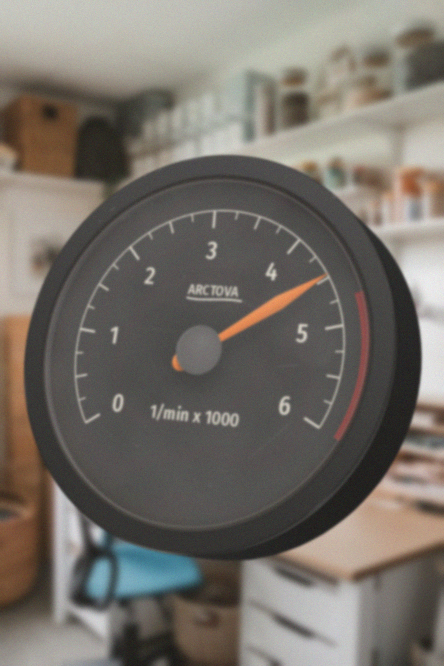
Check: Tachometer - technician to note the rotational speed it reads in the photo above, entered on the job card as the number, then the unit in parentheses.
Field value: 4500 (rpm)
